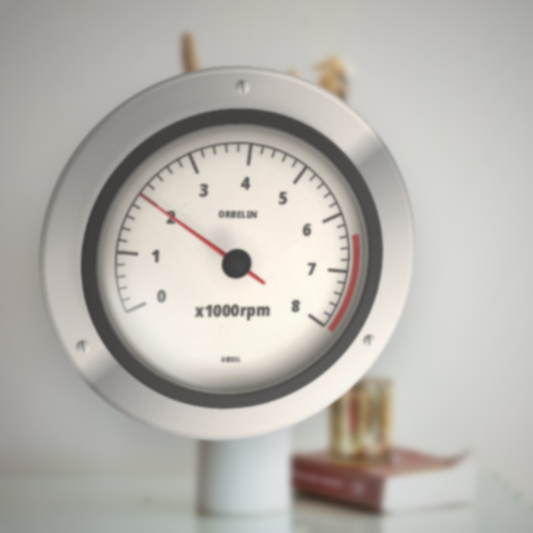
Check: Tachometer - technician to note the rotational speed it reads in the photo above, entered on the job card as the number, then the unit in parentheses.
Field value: 2000 (rpm)
